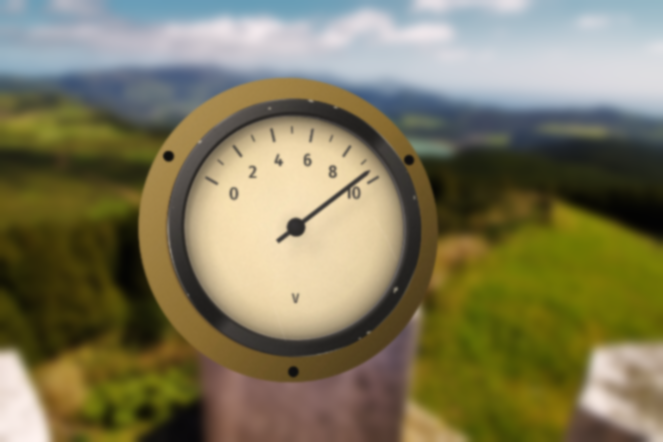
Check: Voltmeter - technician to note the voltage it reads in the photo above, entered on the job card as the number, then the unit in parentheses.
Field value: 9.5 (V)
